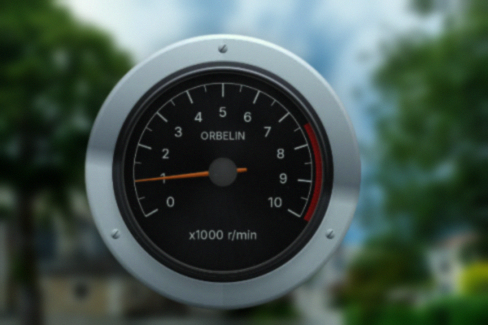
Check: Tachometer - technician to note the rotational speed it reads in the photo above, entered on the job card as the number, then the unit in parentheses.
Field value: 1000 (rpm)
